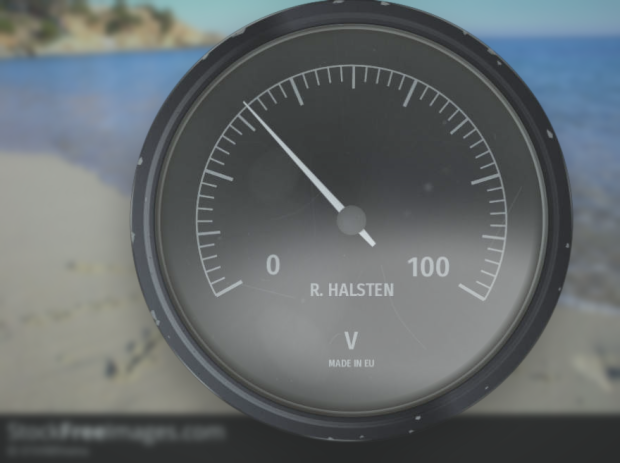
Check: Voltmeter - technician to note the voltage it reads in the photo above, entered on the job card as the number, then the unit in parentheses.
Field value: 32 (V)
